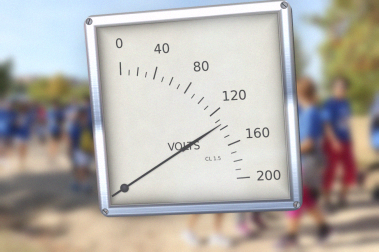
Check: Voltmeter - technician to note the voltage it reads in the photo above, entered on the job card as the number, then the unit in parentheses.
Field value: 135 (V)
